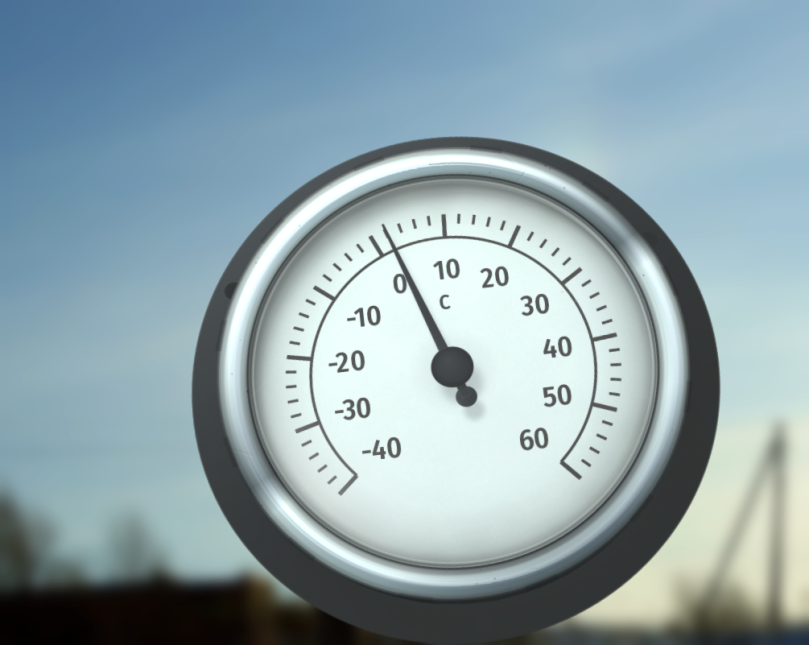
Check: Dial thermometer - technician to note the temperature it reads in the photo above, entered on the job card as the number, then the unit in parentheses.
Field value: 2 (°C)
